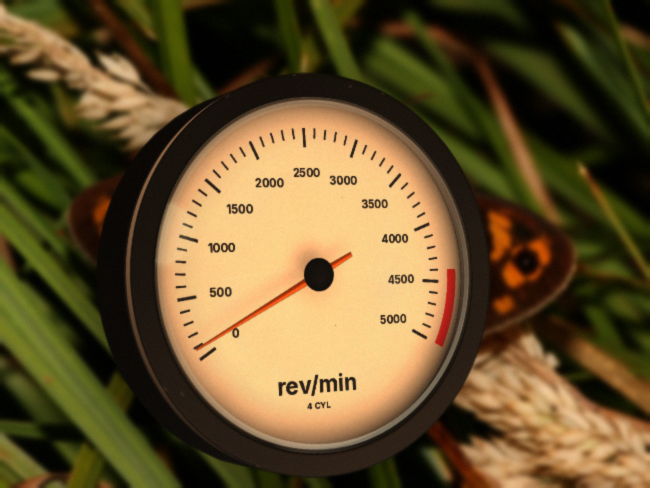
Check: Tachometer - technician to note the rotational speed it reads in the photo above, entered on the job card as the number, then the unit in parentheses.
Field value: 100 (rpm)
